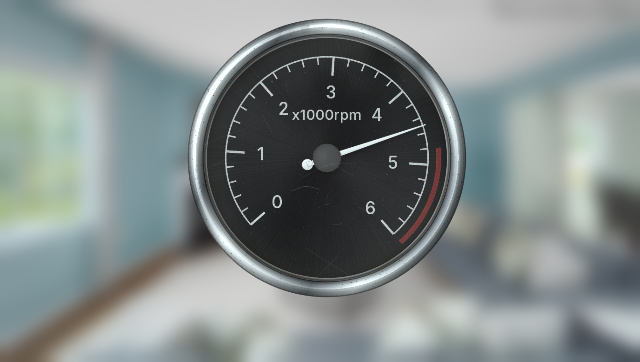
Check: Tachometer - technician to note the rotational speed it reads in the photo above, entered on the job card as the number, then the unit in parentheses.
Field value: 4500 (rpm)
